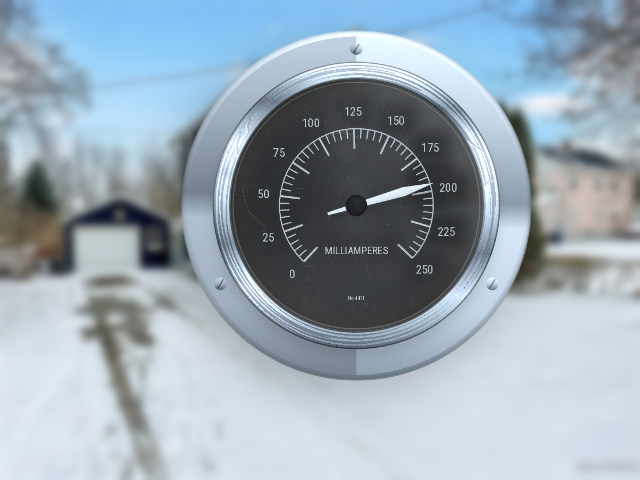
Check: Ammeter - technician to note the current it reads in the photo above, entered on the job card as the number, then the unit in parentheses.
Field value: 195 (mA)
